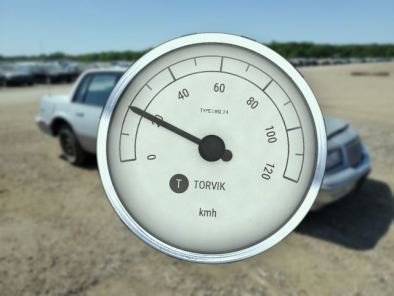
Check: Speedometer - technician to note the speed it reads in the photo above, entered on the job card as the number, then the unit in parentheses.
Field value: 20 (km/h)
